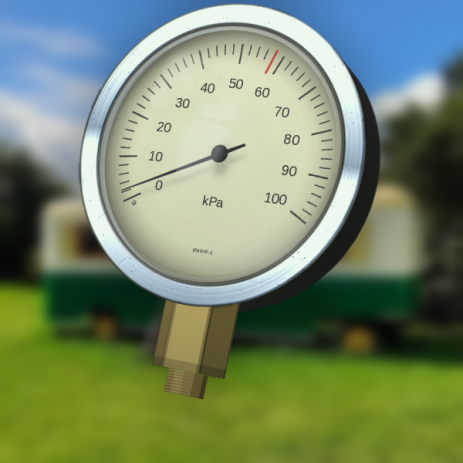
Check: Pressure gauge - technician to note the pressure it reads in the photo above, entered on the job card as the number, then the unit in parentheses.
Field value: 2 (kPa)
